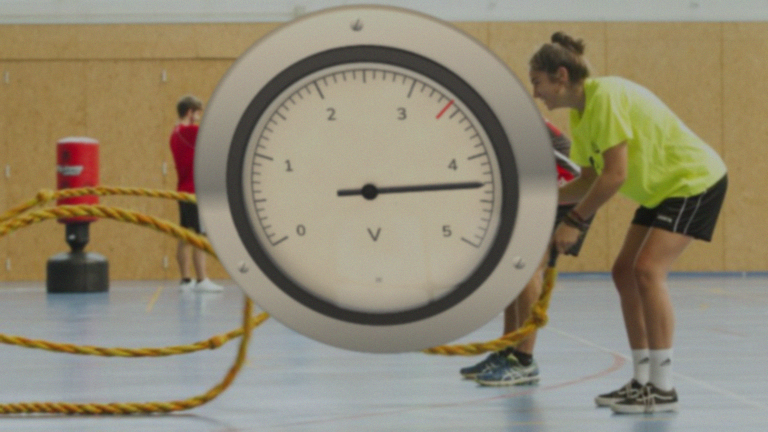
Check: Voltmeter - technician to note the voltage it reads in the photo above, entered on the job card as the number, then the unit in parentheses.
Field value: 4.3 (V)
